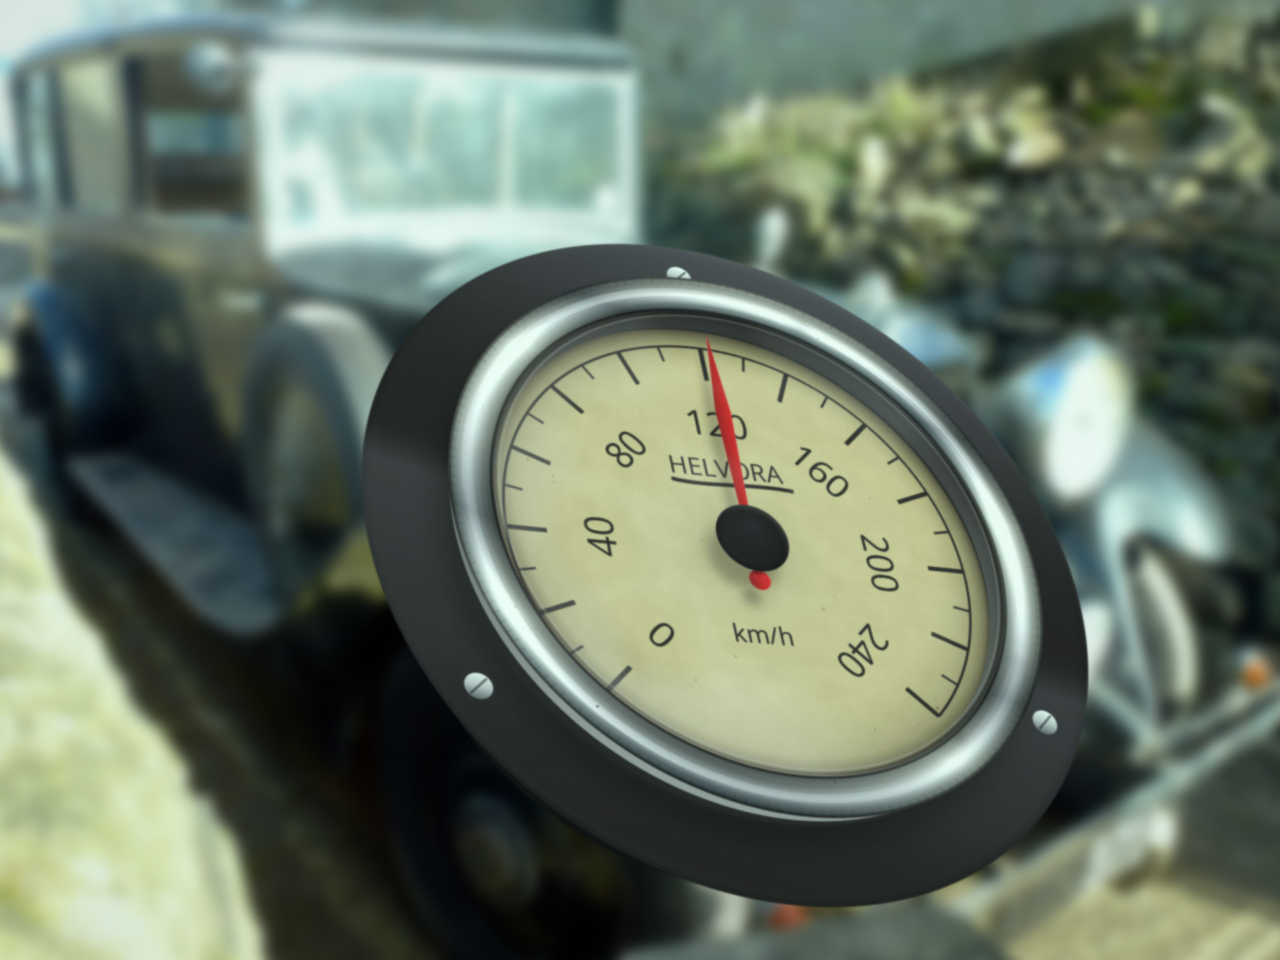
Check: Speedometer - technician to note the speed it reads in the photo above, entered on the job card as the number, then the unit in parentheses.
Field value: 120 (km/h)
